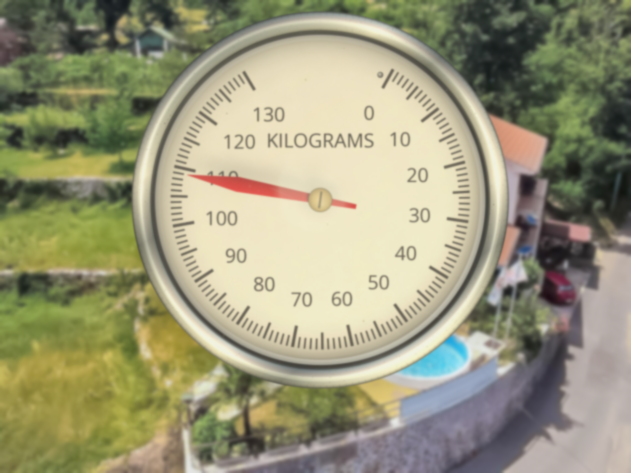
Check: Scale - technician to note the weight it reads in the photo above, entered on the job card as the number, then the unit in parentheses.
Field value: 109 (kg)
